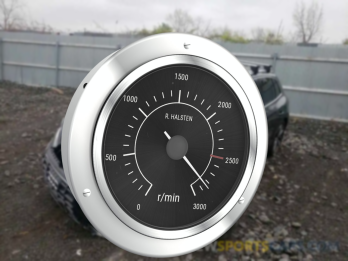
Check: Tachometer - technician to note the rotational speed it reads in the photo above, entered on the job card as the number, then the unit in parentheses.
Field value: 2850 (rpm)
